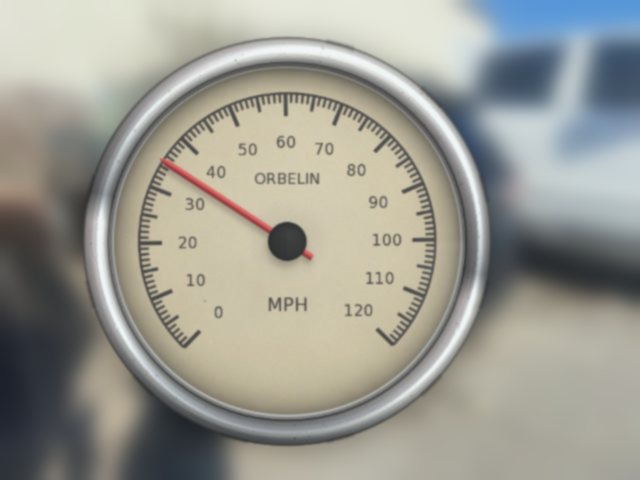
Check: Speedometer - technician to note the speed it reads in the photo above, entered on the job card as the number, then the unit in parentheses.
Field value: 35 (mph)
